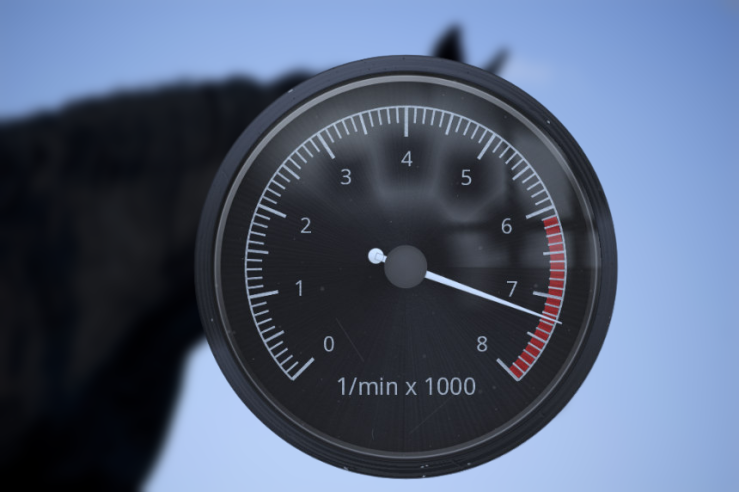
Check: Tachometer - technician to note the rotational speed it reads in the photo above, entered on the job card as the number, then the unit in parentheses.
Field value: 7250 (rpm)
